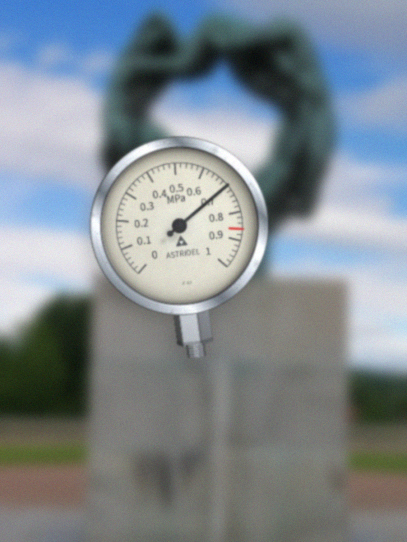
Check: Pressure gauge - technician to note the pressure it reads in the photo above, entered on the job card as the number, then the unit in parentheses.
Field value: 0.7 (MPa)
